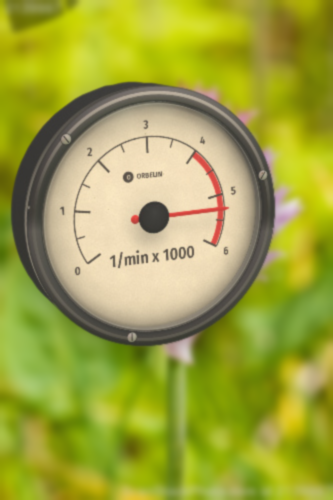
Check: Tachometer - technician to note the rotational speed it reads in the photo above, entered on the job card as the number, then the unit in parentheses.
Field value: 5250 (rpm)
